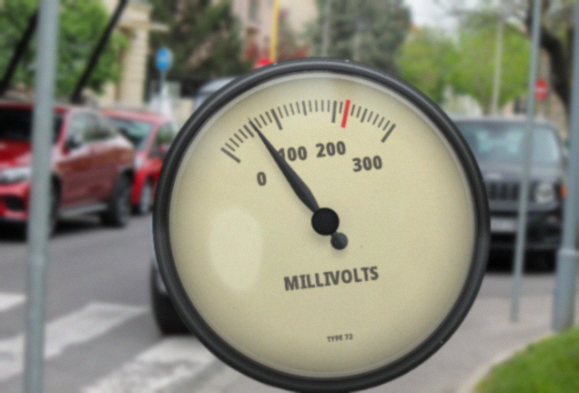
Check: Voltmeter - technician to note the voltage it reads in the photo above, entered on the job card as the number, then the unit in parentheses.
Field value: 60 (mV)
